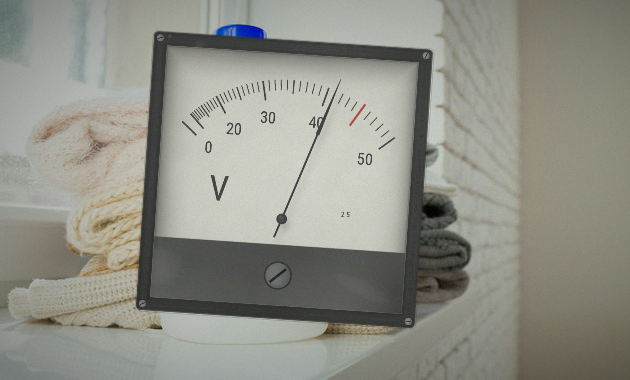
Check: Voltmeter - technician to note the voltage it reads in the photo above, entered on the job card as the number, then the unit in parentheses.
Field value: 41 (V)
